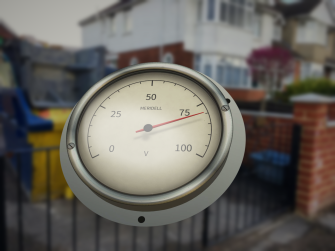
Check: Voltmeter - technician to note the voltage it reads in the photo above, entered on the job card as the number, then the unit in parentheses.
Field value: 80 (V)
